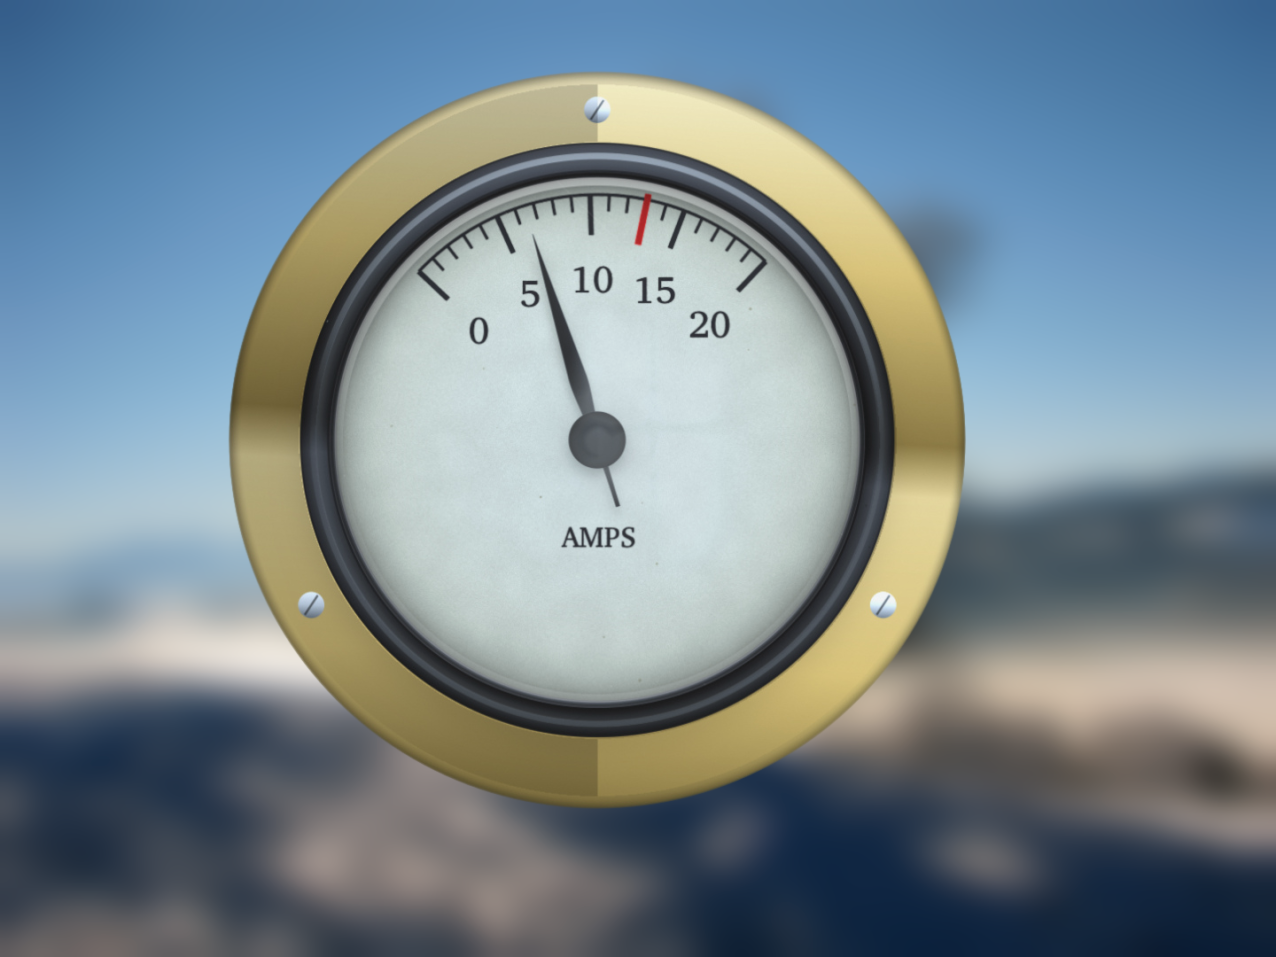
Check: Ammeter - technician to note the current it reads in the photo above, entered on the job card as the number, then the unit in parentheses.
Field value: 6.5 (A)
